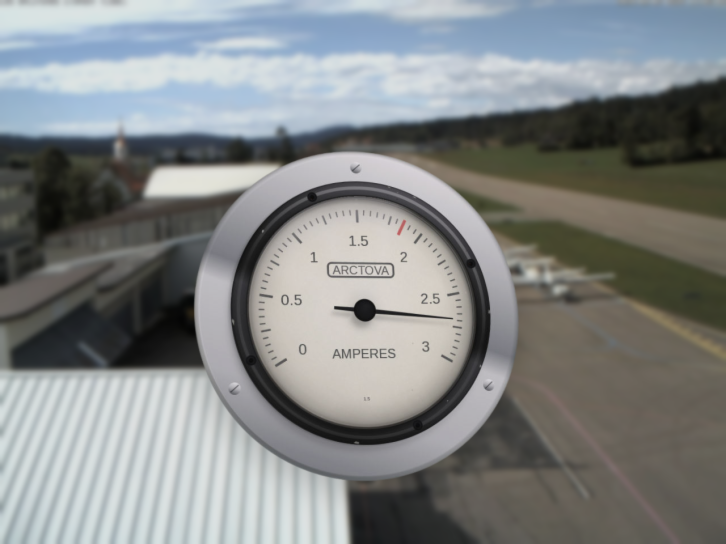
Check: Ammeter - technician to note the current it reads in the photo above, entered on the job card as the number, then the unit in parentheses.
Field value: 2.7 (A)
